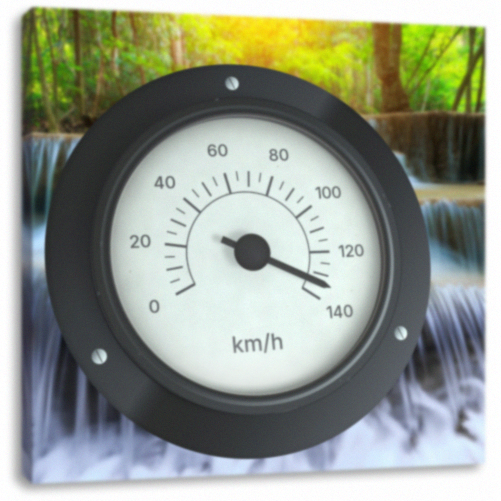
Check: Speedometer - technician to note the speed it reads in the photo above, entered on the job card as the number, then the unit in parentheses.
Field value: 135 (km/h)
